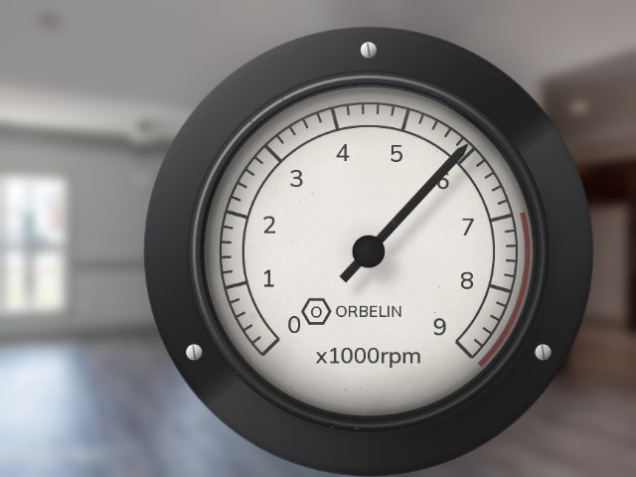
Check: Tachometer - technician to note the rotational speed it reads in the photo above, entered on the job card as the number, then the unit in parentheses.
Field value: 5900 (rpm)
